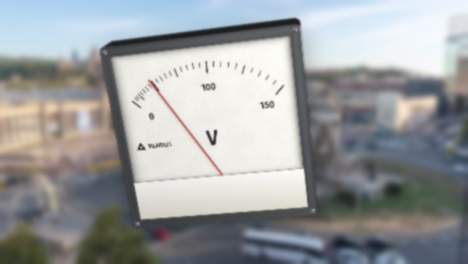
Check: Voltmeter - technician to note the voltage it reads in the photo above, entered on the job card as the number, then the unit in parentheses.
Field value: 50 (V)
